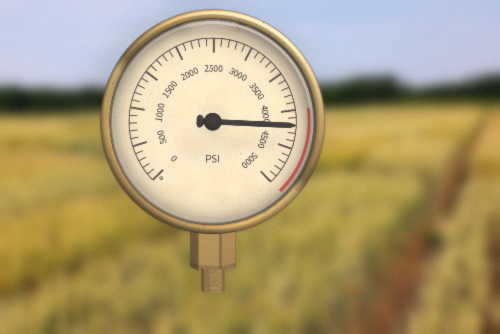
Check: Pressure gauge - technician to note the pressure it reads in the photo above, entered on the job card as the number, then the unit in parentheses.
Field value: 4200 (psi)
